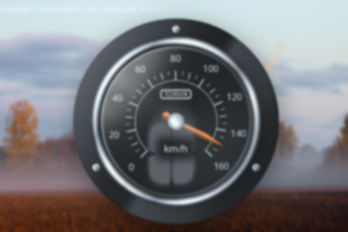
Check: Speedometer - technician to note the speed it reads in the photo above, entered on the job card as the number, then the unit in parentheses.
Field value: 150 (km/h)
